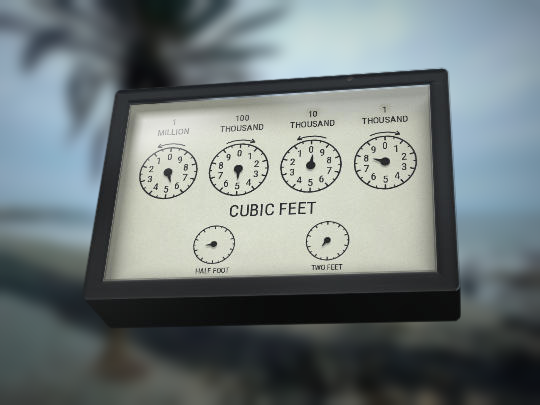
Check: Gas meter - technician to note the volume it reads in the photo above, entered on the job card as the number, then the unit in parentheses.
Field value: 549800 (ft³)
